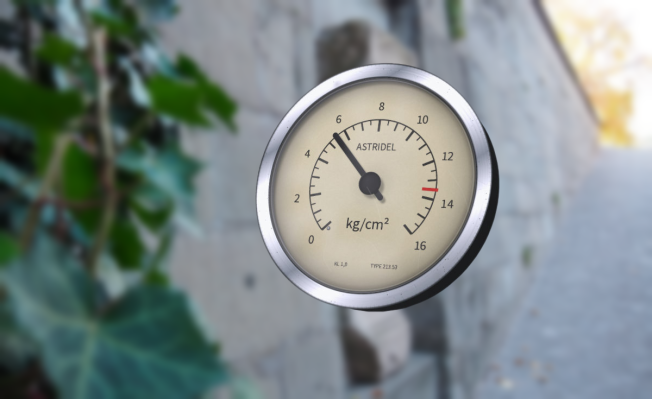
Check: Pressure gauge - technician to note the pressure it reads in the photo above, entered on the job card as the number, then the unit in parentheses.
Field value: 5.5 (kg/cm²)
